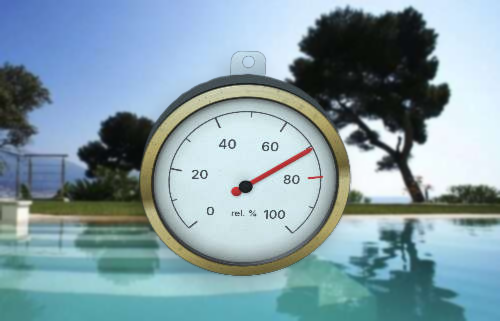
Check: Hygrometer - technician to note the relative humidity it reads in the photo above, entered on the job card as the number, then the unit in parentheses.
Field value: 70 (%)
